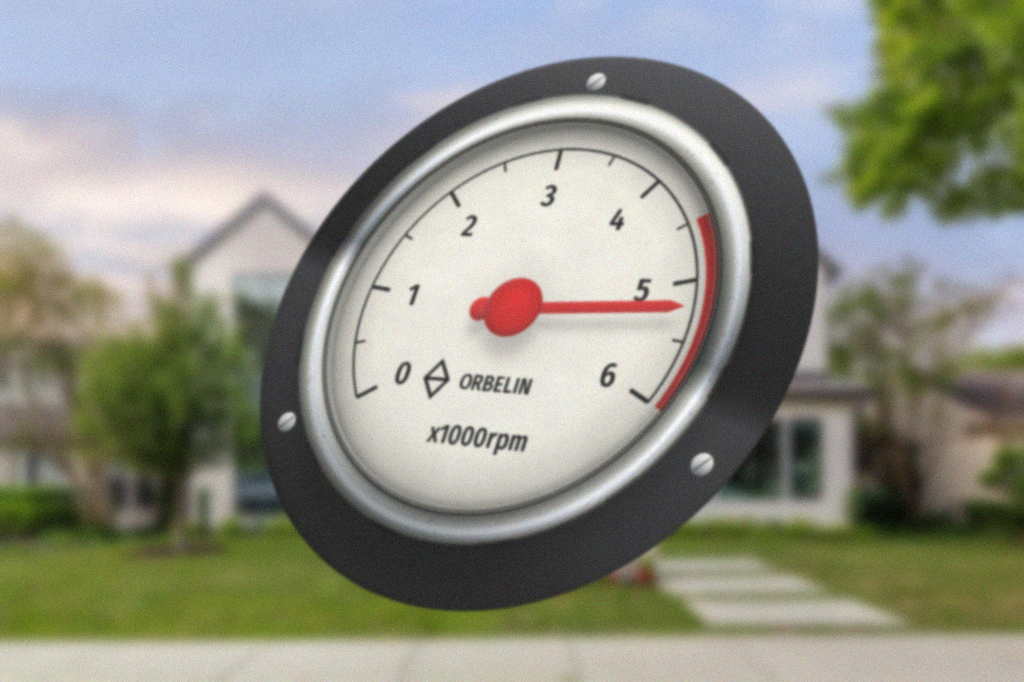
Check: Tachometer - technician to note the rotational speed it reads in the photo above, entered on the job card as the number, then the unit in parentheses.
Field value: 5250 (rpm)
